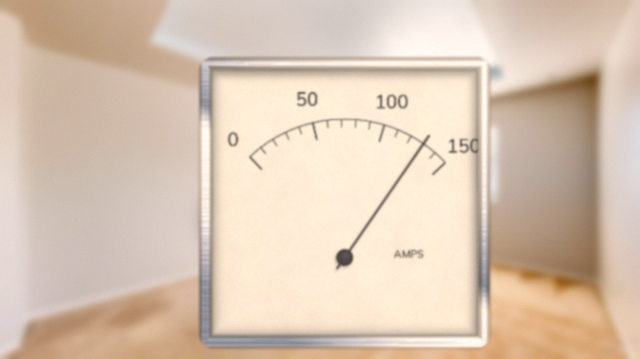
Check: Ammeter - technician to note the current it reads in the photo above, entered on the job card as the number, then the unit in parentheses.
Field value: 130 (A)
